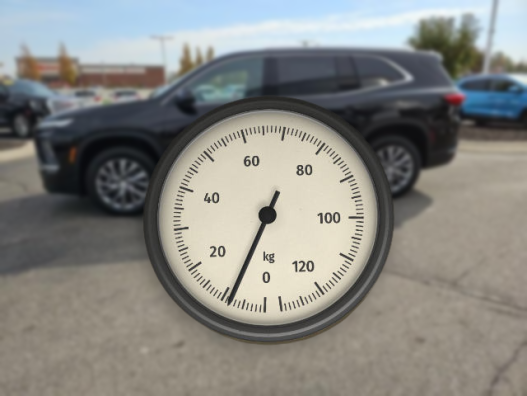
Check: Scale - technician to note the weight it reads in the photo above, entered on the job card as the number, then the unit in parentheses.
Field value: 8 (kg)
